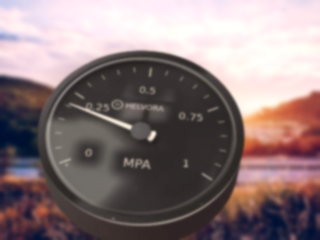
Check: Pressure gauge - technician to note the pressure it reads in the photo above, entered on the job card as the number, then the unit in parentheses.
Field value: 0.2 (MPa)
